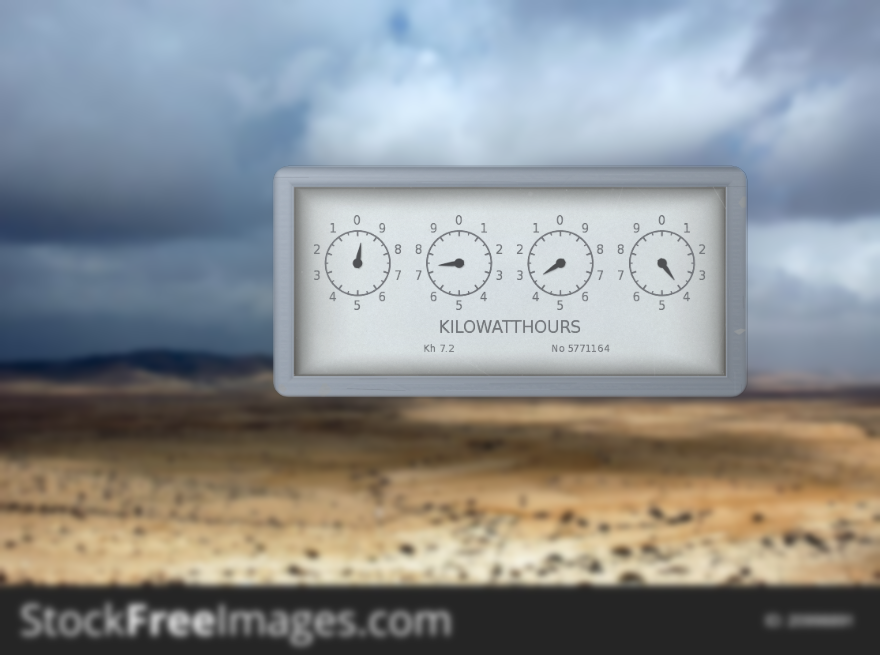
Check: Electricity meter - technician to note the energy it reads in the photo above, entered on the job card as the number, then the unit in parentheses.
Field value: 9734 (kWh)
